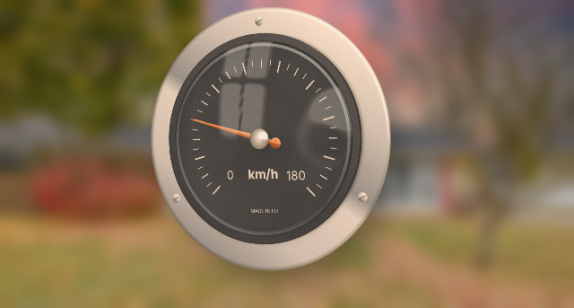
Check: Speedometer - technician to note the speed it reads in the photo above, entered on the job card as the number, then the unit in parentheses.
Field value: 40 (km/h)
